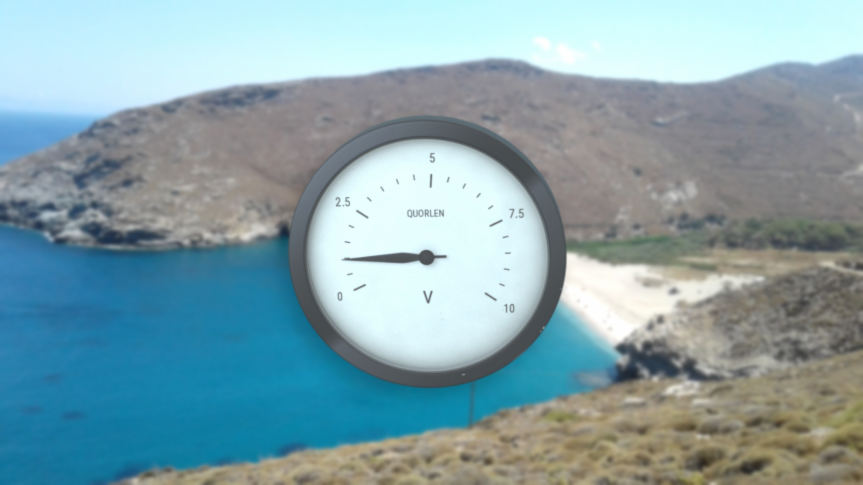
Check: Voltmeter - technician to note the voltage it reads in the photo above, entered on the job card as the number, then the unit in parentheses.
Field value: 1 (V)
